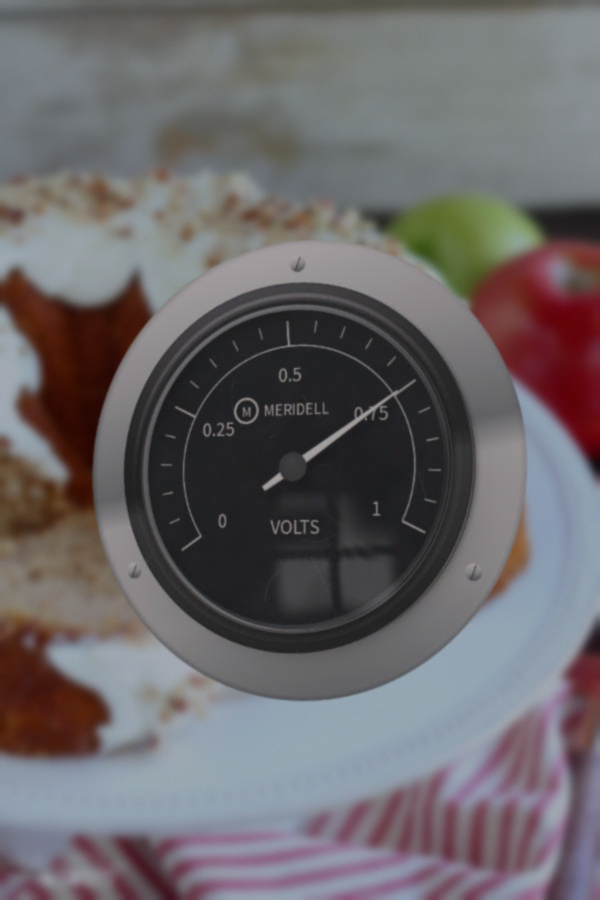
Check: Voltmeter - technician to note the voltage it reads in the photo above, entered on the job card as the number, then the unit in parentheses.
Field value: 0.75 (V)
